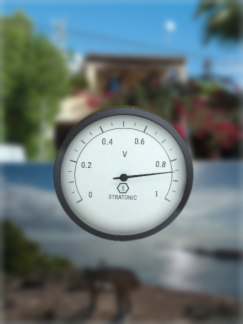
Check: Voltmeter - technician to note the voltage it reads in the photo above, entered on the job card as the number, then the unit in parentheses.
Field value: 0.85 (V)
